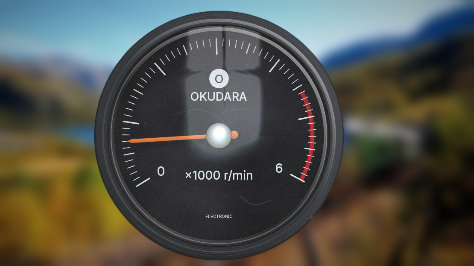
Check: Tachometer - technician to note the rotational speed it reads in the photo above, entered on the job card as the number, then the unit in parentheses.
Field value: 700 (rpm)
